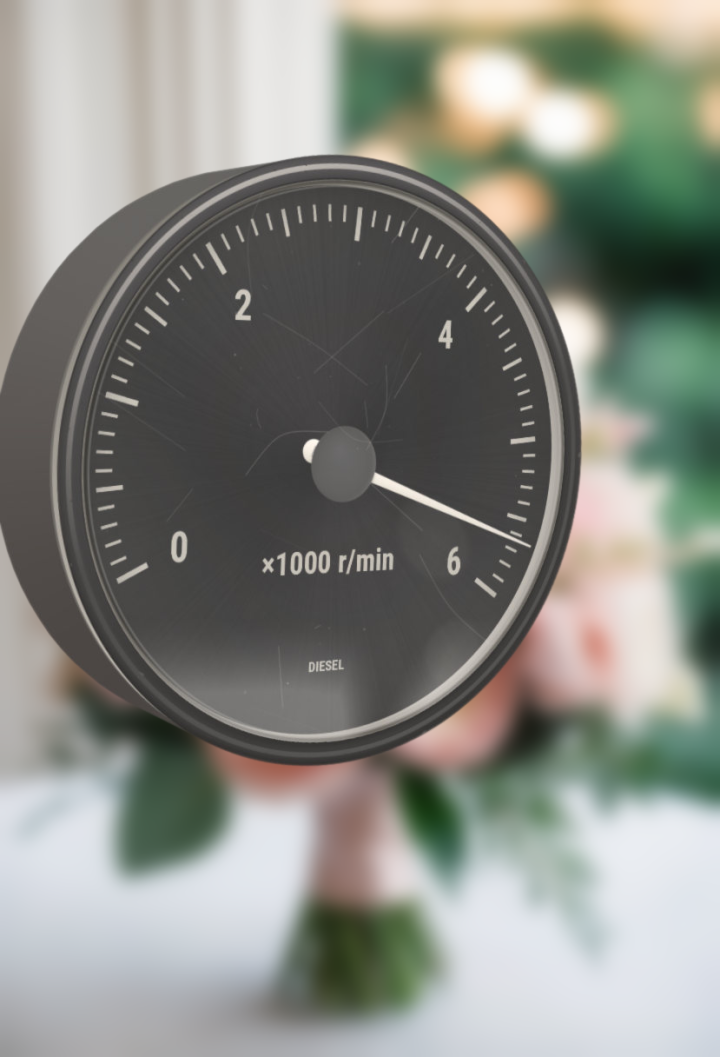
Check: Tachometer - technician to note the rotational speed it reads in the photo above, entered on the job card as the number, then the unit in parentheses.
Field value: 5650 (rpm)
